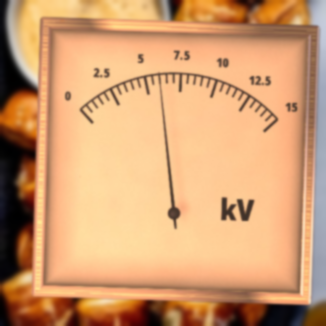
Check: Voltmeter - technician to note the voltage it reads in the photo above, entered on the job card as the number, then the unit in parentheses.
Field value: 6 (kV)
